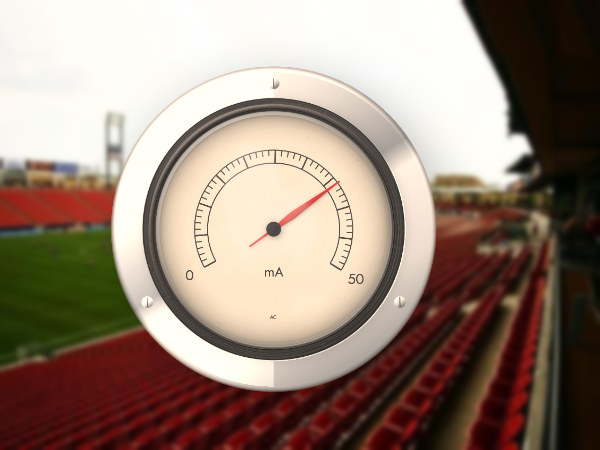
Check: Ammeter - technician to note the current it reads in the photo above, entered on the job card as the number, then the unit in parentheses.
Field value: 36 (mA)
